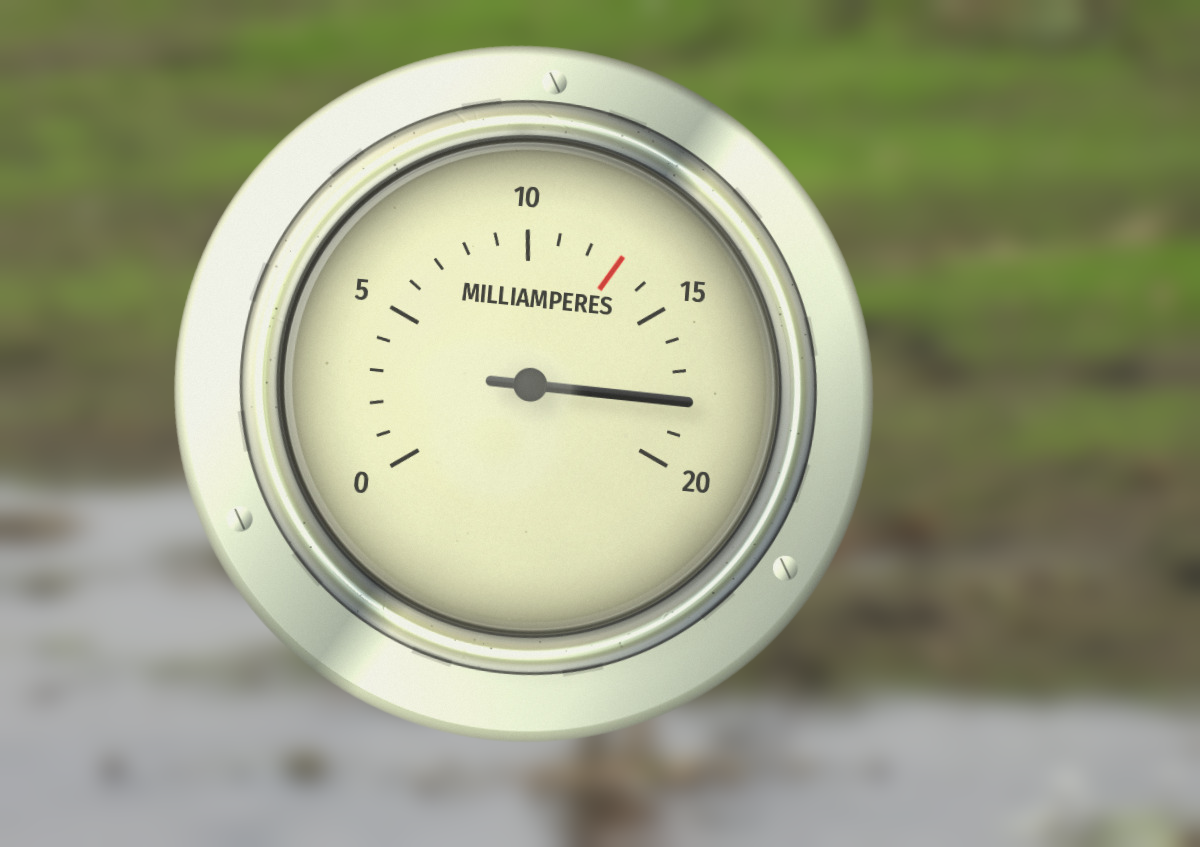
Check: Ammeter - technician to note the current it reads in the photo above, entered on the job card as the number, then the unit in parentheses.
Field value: 18 (mA)
